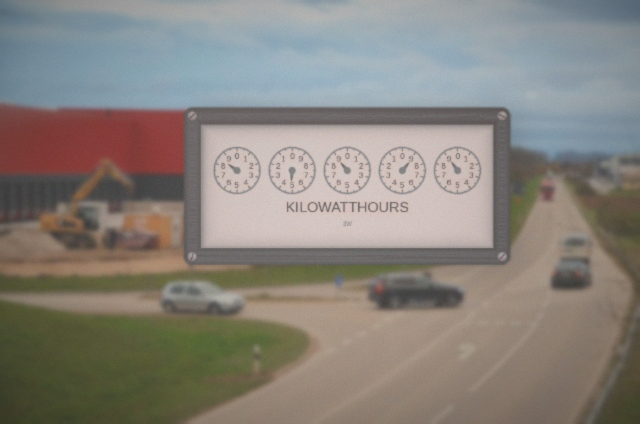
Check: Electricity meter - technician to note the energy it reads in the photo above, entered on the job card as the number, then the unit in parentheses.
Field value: 84889 (kWh)
